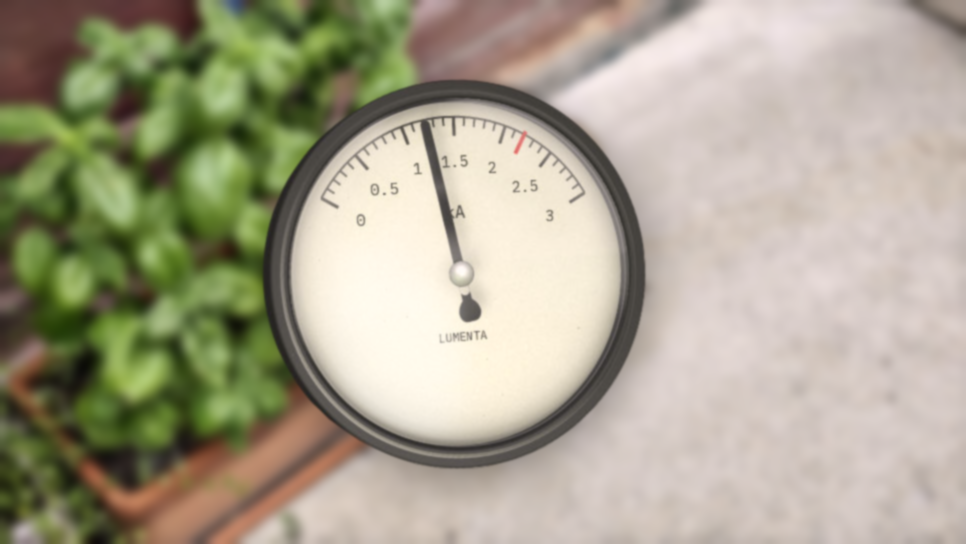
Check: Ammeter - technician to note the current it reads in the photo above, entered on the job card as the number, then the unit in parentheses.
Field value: 1.2 (kA)
